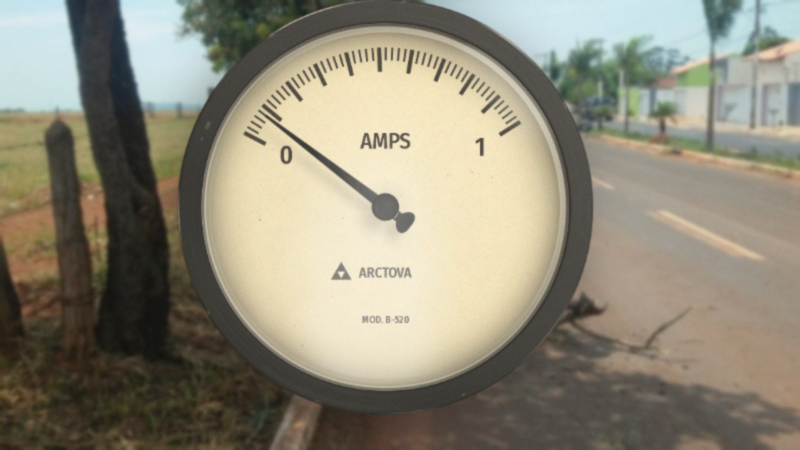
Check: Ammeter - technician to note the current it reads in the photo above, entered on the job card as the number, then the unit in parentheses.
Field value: 0.08 (A)
